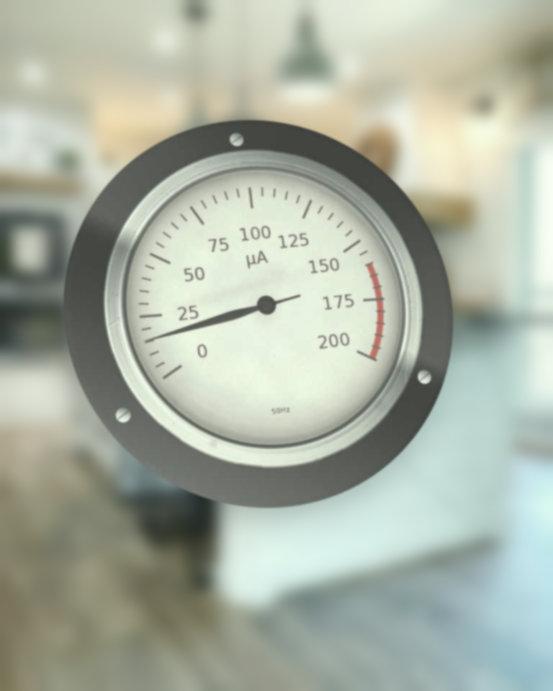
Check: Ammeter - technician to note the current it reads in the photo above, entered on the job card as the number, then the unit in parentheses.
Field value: 15 (µA)
